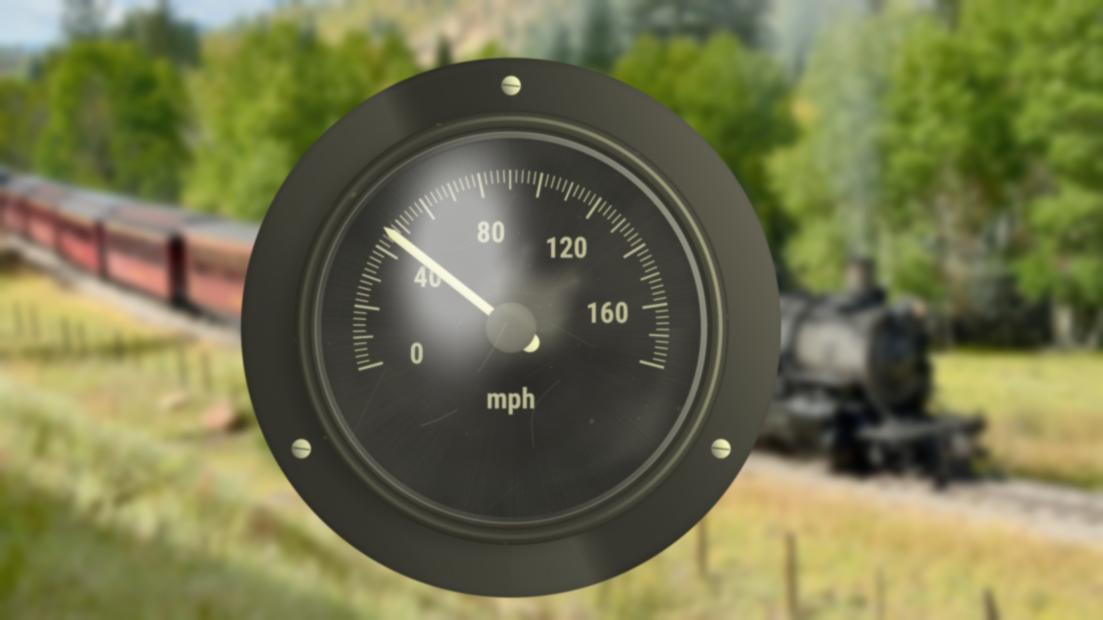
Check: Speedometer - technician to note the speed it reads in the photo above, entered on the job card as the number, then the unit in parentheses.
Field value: 46 (mph)
